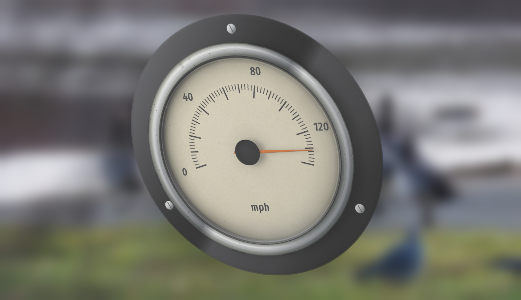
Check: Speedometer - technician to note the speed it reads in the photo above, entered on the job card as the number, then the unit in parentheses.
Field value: 130 (mph)
